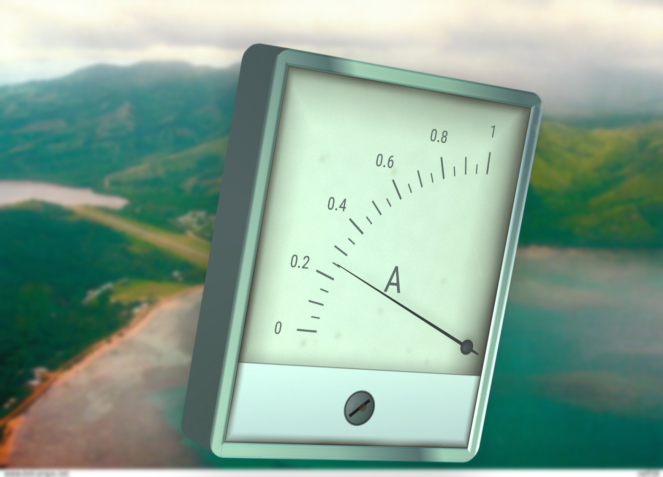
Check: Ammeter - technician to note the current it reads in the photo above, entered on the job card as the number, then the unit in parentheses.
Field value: 0.25 (A)
